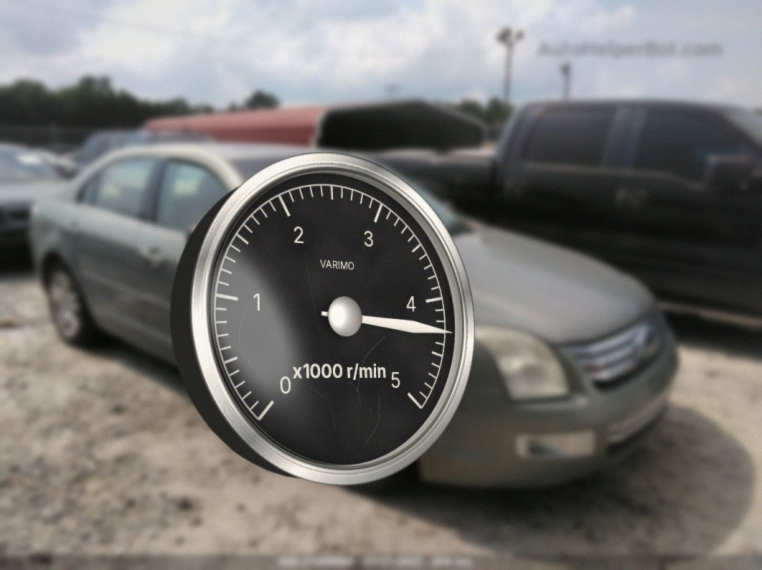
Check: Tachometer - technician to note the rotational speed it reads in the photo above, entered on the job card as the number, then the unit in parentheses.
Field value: 4300 (rpm)
